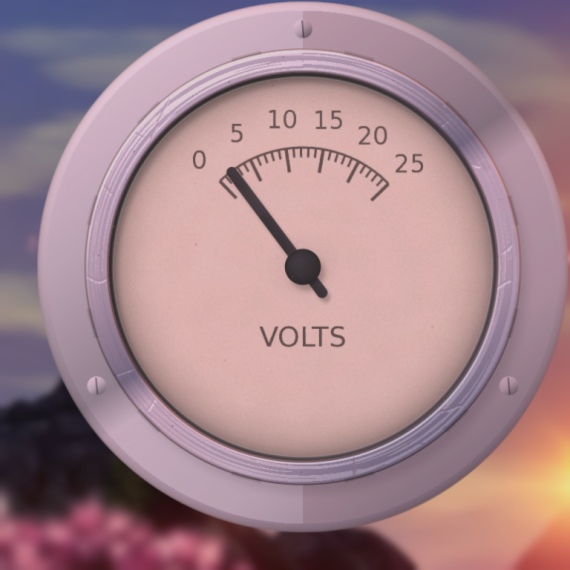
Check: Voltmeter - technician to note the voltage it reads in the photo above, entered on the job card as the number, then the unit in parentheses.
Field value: 2 (V)
